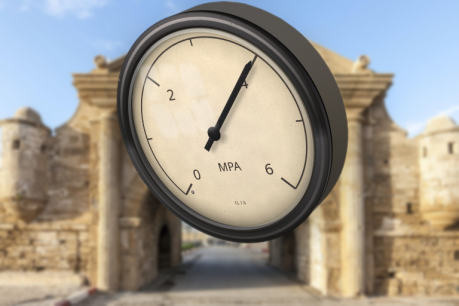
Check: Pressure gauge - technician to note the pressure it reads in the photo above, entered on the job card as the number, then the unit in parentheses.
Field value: 4 (MPa)
